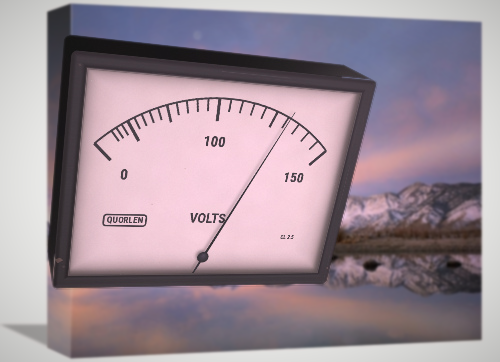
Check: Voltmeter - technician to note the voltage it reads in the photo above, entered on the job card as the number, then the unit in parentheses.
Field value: 130 (V)
